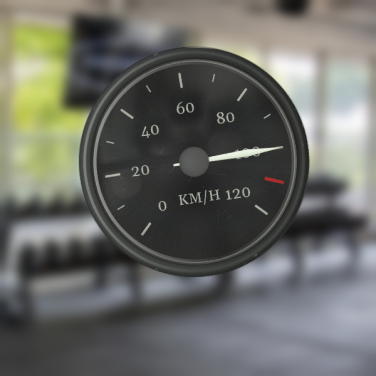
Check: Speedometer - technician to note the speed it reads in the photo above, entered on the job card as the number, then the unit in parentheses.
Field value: 100 (km/h)
